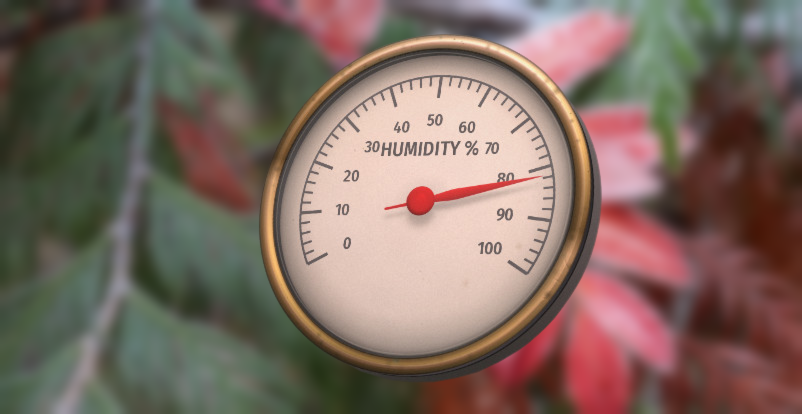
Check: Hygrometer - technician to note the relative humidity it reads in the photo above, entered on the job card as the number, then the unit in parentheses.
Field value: 82 (%)
